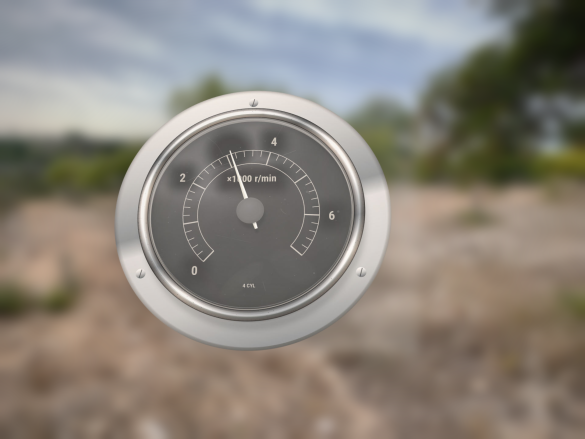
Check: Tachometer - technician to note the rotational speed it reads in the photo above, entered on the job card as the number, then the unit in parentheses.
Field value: 3100 (rpm)
